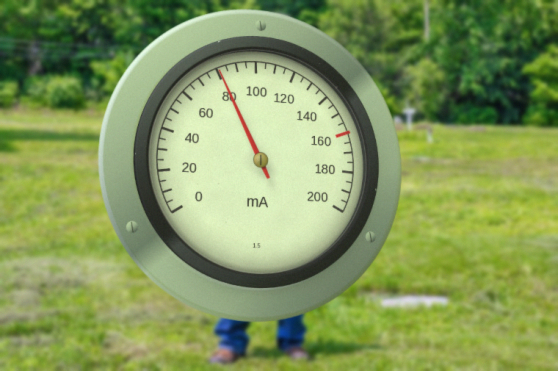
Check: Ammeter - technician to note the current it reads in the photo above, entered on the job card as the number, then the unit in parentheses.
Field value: 80 (mA)
